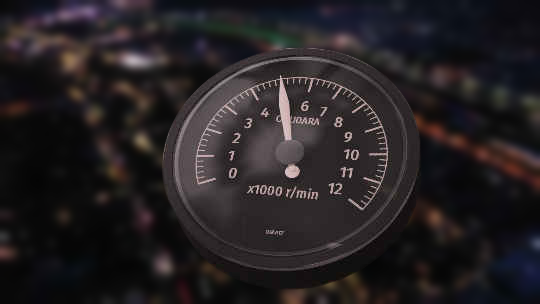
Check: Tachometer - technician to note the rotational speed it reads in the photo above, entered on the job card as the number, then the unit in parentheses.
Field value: 5000 (rpm)
